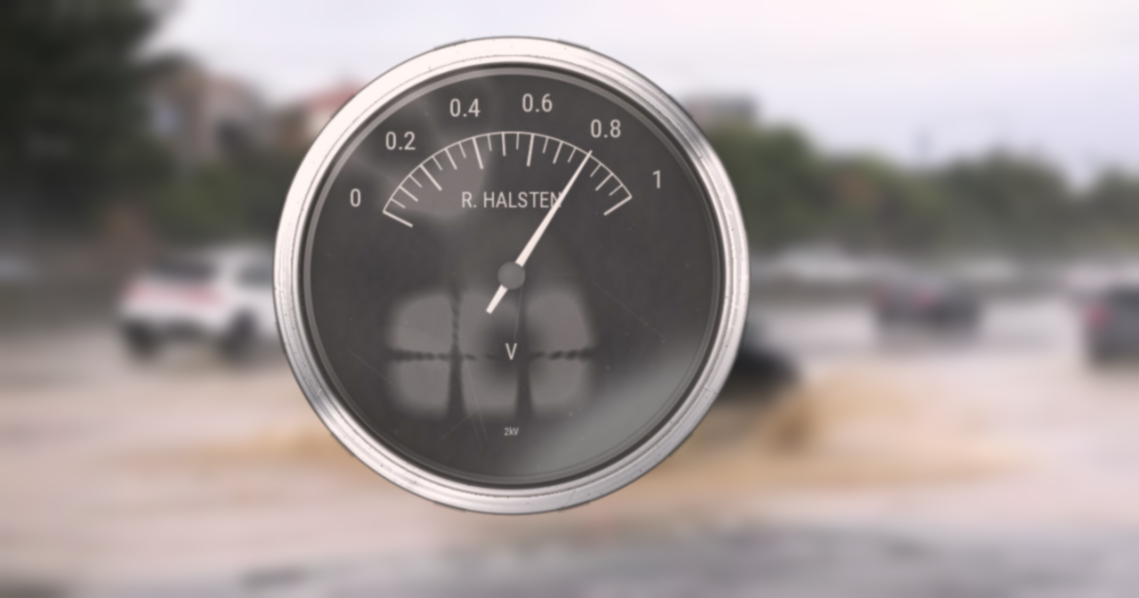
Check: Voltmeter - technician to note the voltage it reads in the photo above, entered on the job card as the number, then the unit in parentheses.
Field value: 0.8 (V)
